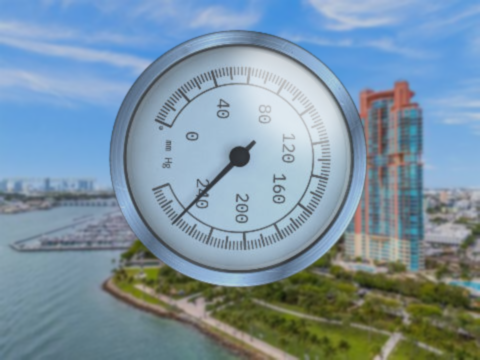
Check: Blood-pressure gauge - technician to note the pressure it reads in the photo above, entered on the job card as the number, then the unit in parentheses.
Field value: 240 (mmHg)
